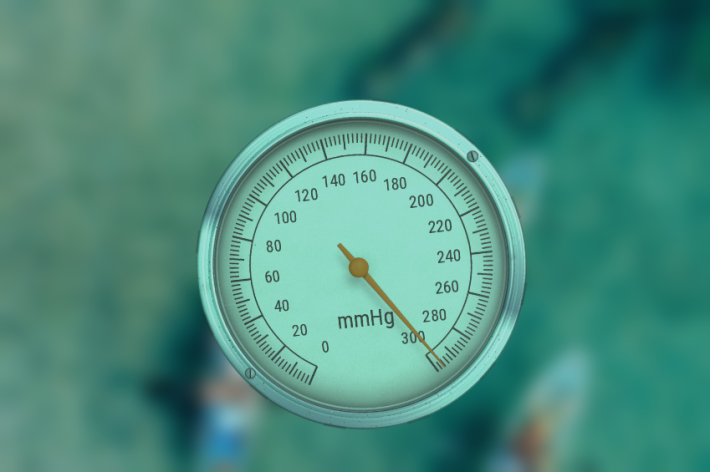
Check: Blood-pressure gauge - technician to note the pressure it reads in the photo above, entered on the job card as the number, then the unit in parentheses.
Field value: 296 (mmHg)
